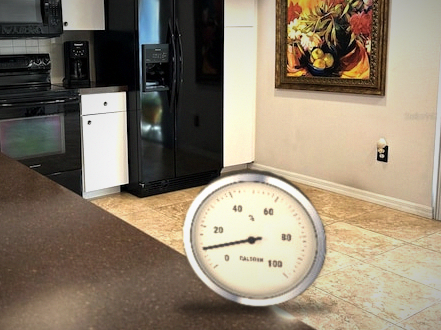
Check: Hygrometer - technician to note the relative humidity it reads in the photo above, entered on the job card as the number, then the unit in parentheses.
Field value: 10 (%)
